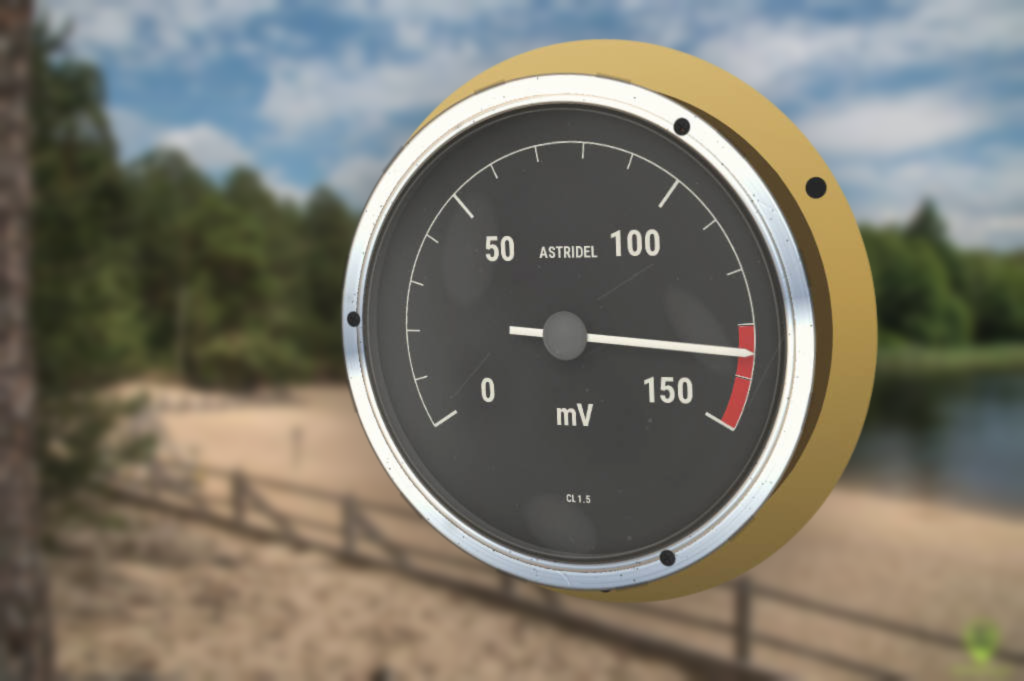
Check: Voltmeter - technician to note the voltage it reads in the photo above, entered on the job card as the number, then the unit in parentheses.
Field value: 135 (mV)
